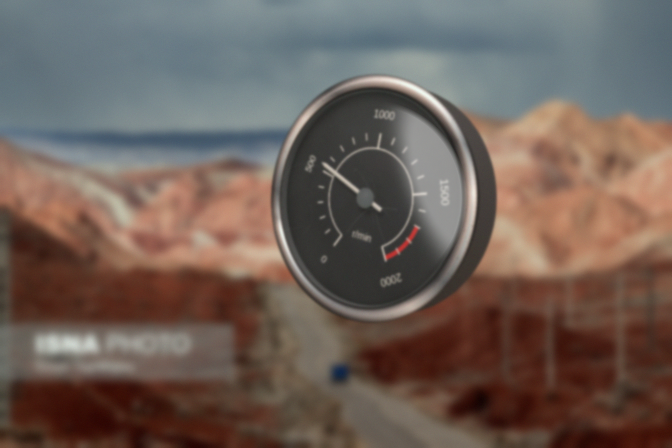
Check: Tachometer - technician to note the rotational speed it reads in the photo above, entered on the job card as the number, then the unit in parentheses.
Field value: 550 (rpm)
